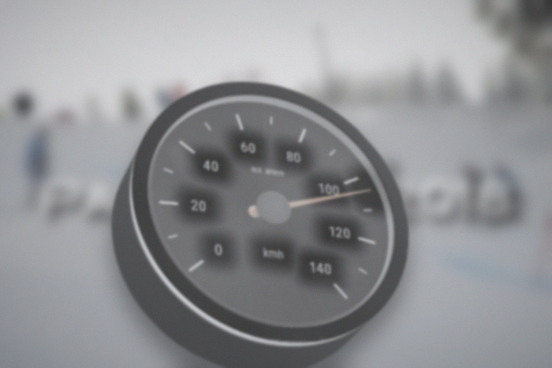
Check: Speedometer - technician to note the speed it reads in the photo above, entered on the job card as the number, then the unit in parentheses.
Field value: 105 (km/h)
